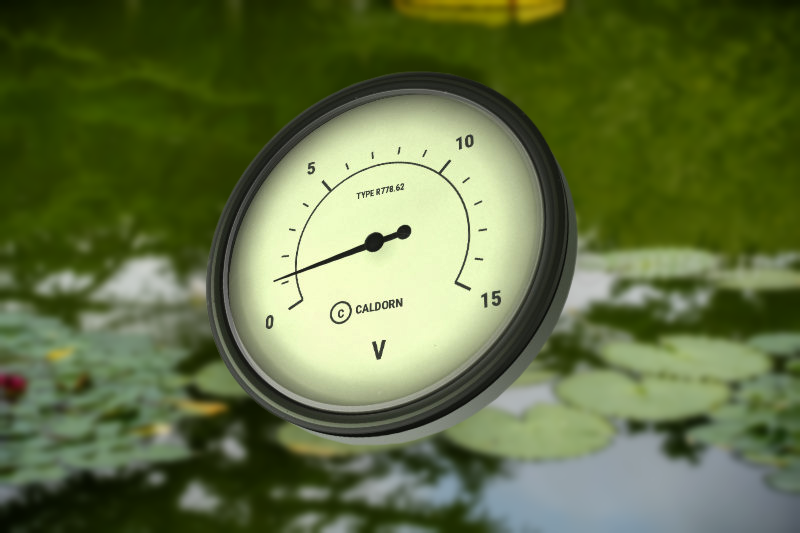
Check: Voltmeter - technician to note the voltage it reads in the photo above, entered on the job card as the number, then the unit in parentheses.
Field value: 1 (V)
